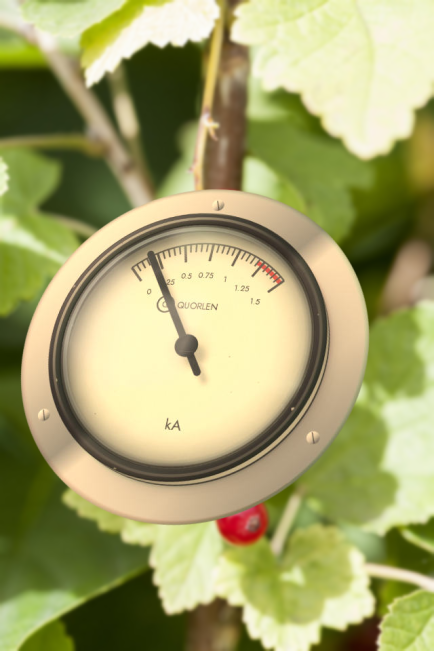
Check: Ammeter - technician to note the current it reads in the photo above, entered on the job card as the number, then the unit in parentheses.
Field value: 0.2 (kA)
